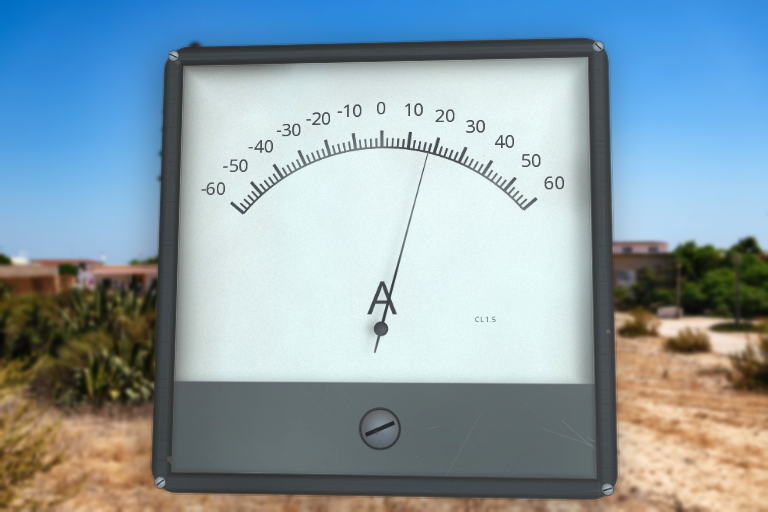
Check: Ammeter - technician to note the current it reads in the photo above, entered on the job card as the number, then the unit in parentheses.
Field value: 18 (A)
